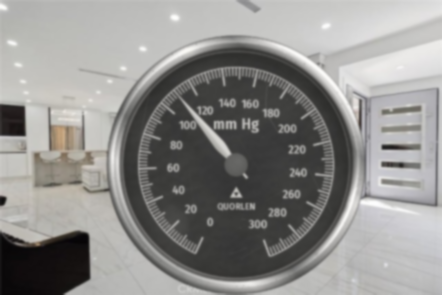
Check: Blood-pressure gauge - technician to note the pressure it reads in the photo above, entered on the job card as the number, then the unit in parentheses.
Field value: 110 (mmHg)
